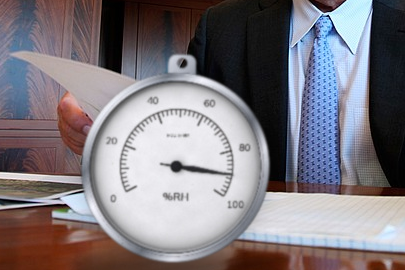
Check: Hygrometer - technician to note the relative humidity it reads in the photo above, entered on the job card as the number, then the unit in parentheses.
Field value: 90 (%)
